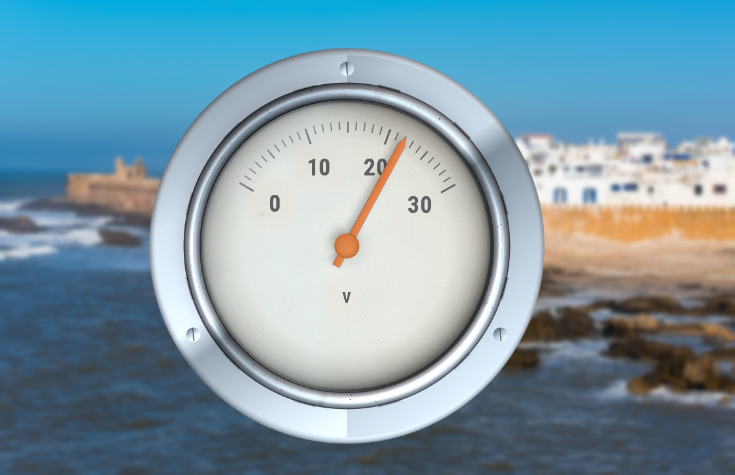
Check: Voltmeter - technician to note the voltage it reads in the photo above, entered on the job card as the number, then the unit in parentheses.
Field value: 22 (V)
